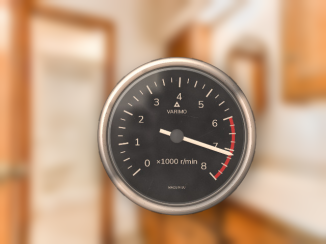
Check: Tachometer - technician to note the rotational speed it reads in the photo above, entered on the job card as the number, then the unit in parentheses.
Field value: 7125 (rpm)
